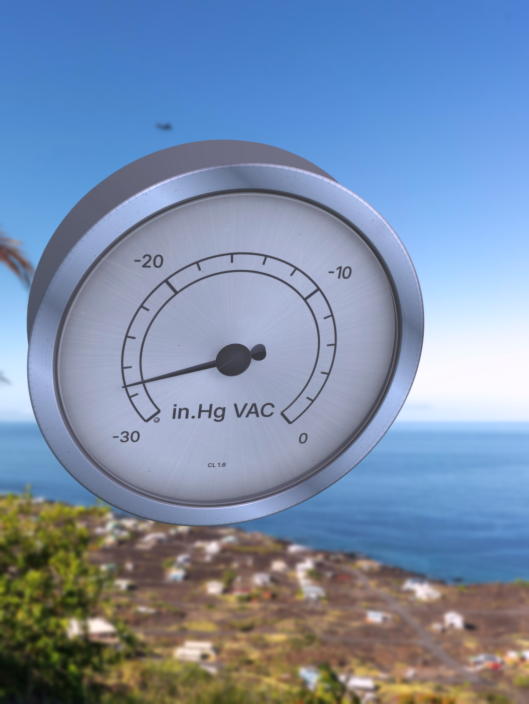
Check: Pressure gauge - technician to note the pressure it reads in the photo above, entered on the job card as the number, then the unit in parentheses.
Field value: -27 (inHg)
